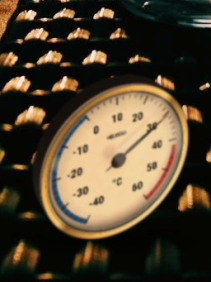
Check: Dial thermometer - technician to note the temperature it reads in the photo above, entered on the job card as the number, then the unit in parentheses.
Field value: 30 (°C)
